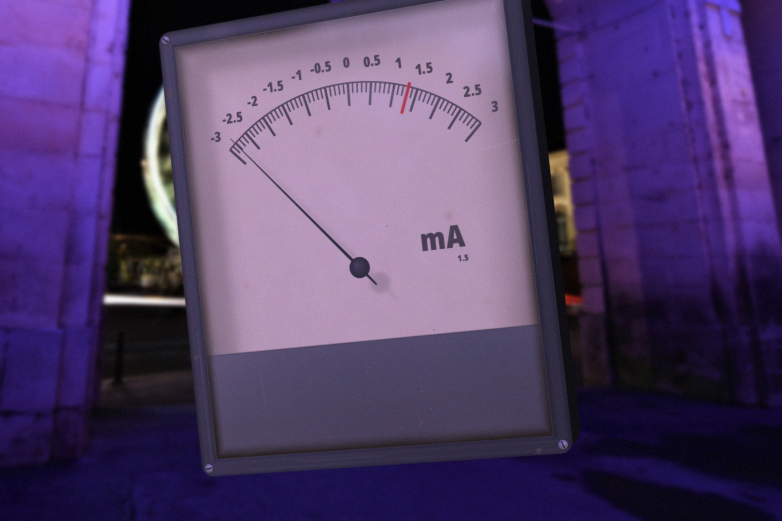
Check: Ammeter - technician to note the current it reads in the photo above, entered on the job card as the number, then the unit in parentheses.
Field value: -2.8 (mA)
